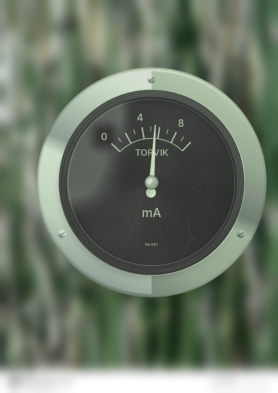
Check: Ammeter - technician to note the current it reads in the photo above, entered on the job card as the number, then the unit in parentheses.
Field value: 5.5 (mA)
